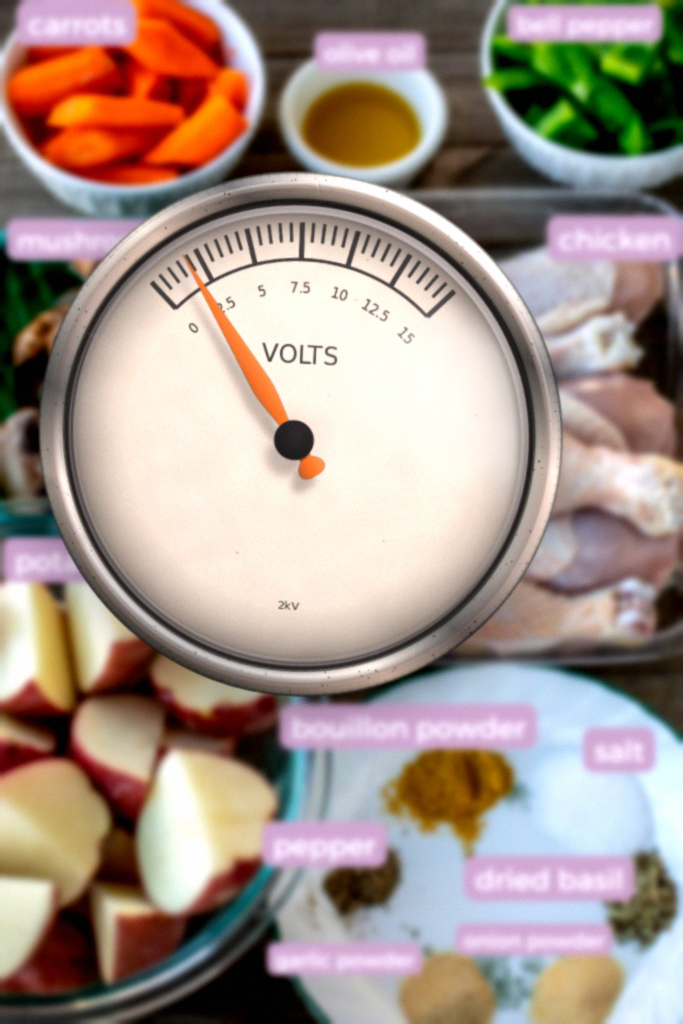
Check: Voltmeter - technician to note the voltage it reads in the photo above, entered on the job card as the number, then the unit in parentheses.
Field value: 2 (V)
